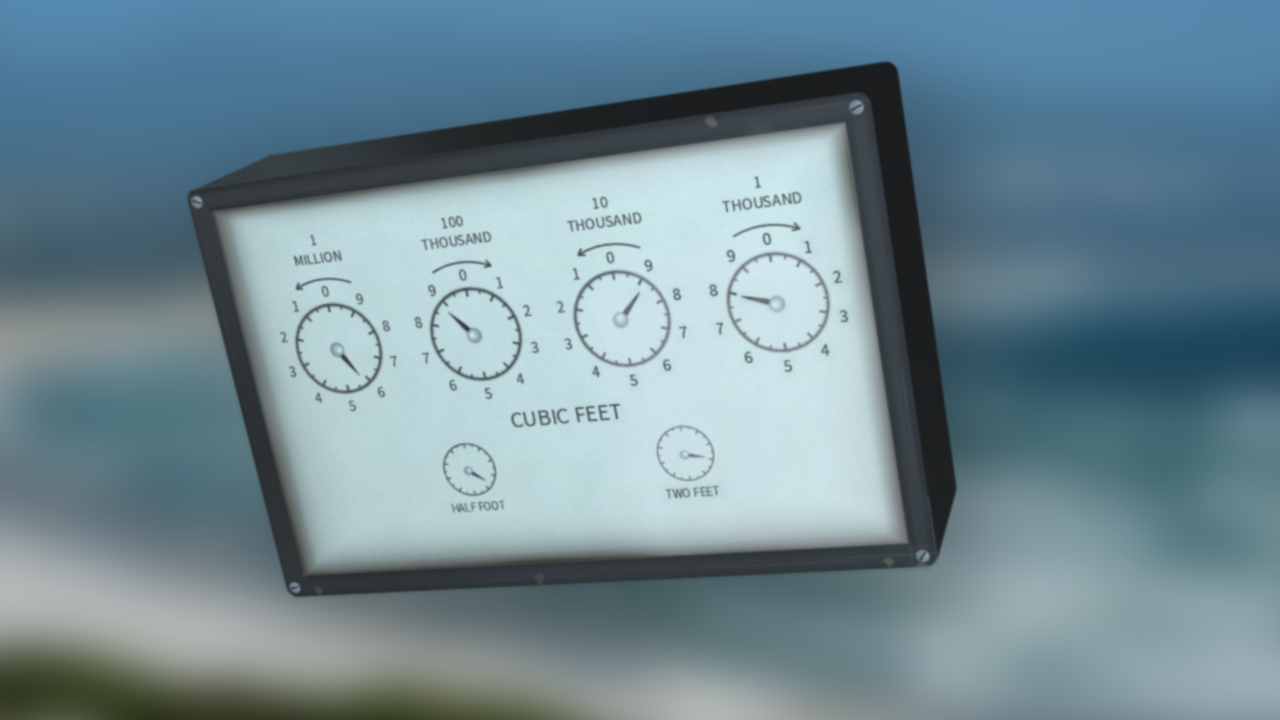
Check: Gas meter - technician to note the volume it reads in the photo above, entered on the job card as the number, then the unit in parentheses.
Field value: 588800 (ft³)
